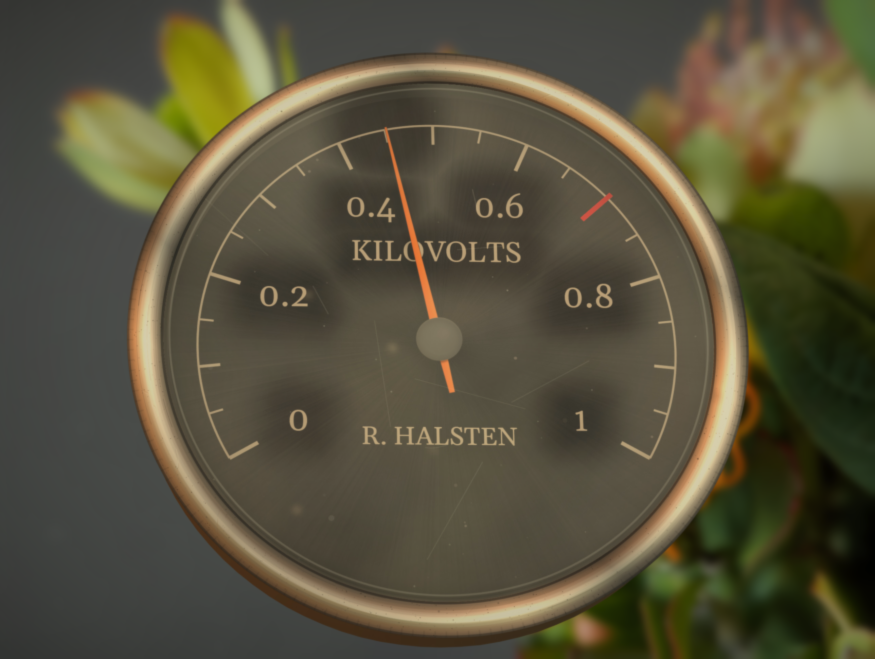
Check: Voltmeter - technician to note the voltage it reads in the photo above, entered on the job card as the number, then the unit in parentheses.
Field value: 0.45 (kV)
